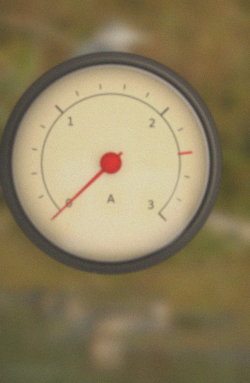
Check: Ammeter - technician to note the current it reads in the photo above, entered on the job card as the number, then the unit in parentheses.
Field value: 0 (A)
